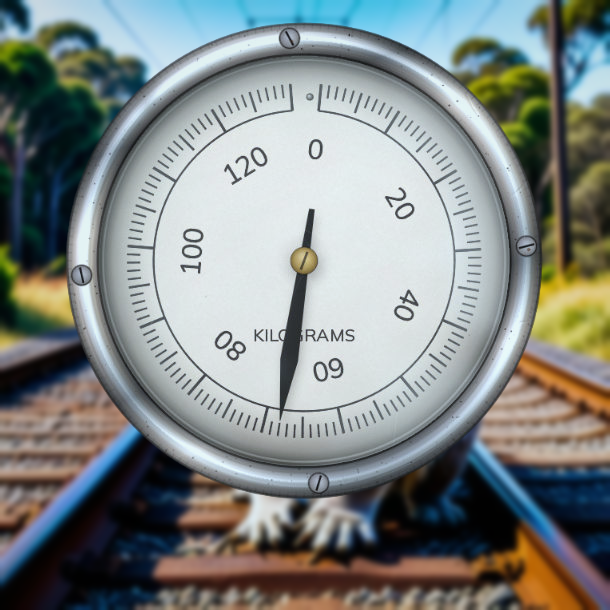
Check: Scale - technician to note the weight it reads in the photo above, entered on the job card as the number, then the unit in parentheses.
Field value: 68 (kg)
